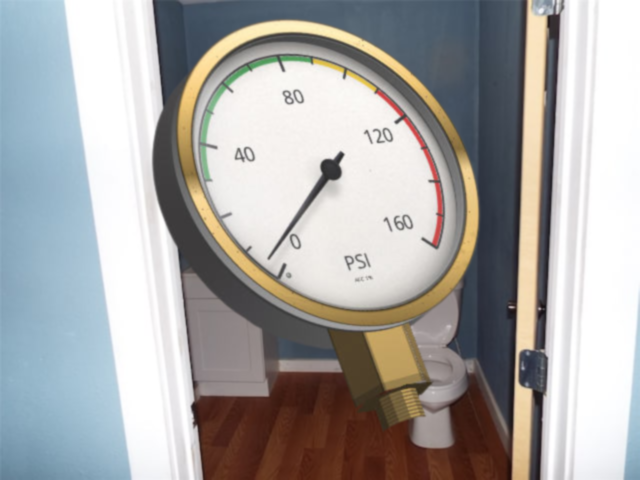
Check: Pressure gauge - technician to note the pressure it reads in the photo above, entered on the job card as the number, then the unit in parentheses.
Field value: 5 (psi)
